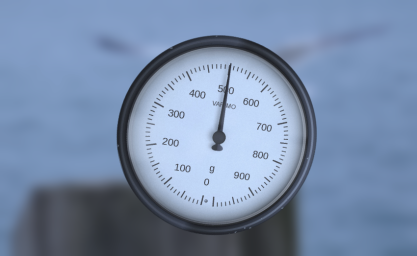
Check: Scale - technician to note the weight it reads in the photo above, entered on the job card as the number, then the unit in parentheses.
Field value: 500 (g)
